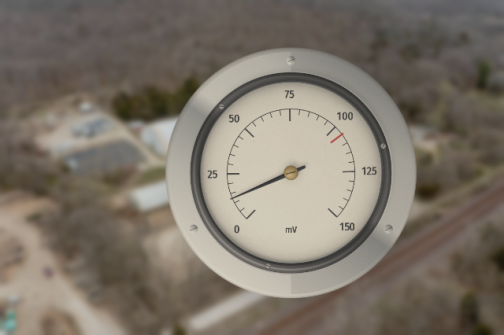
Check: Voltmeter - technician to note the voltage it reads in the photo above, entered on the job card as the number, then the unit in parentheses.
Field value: 12.5 (mV)
